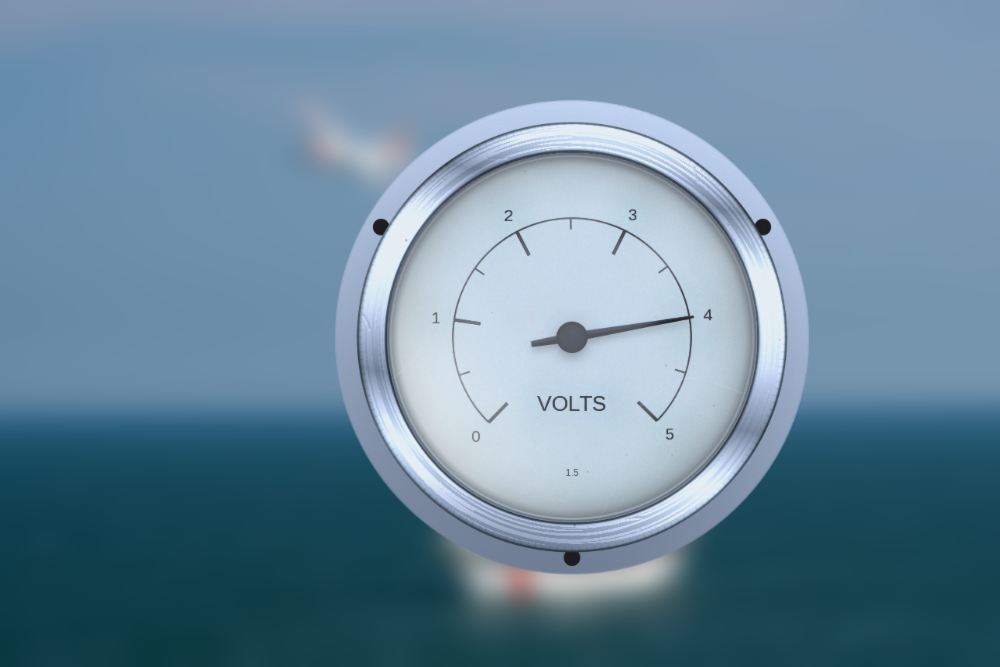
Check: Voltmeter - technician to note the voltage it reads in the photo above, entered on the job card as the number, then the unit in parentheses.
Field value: 4 (V)
